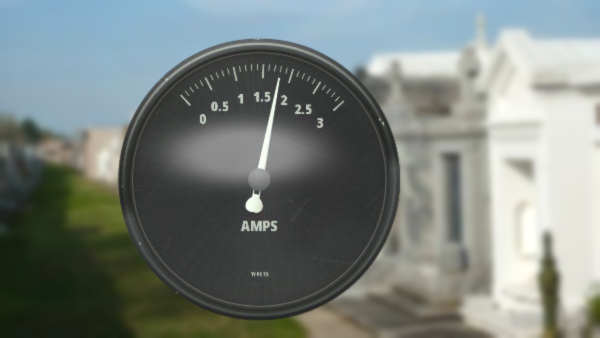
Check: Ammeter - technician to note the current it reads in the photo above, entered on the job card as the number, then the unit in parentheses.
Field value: 1.8 (A)
